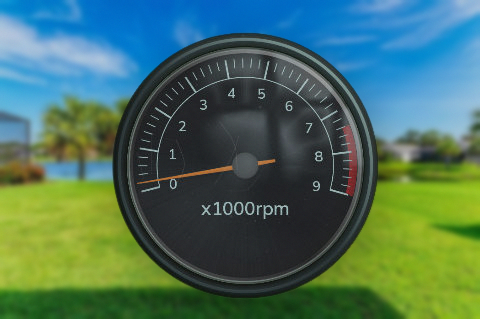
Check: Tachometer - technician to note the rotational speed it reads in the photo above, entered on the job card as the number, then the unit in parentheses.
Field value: 200 (rpm)
